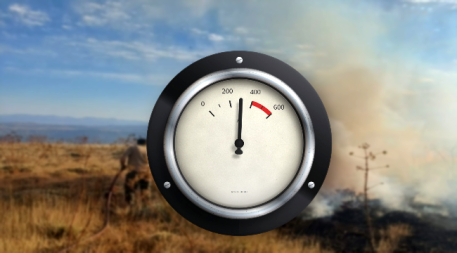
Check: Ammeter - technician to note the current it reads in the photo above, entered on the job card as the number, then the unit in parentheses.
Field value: 300 (A)
